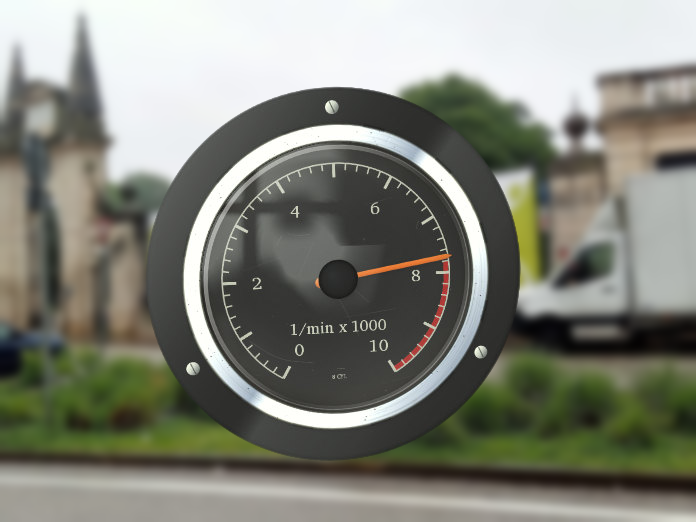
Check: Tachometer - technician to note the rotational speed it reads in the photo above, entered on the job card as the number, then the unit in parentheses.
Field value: 7700 (rpm)
